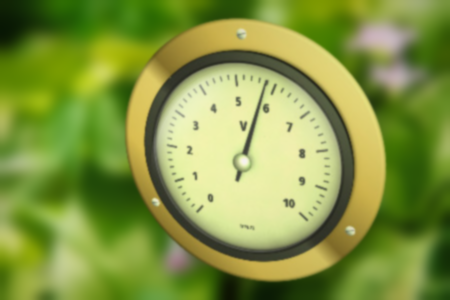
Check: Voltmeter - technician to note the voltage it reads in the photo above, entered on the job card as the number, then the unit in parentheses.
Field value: 5.8 (V)
